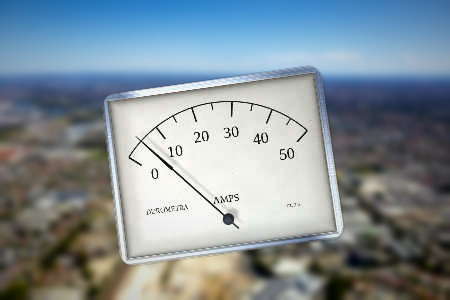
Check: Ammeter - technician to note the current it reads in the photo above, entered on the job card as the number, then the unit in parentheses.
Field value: 5 (A)
